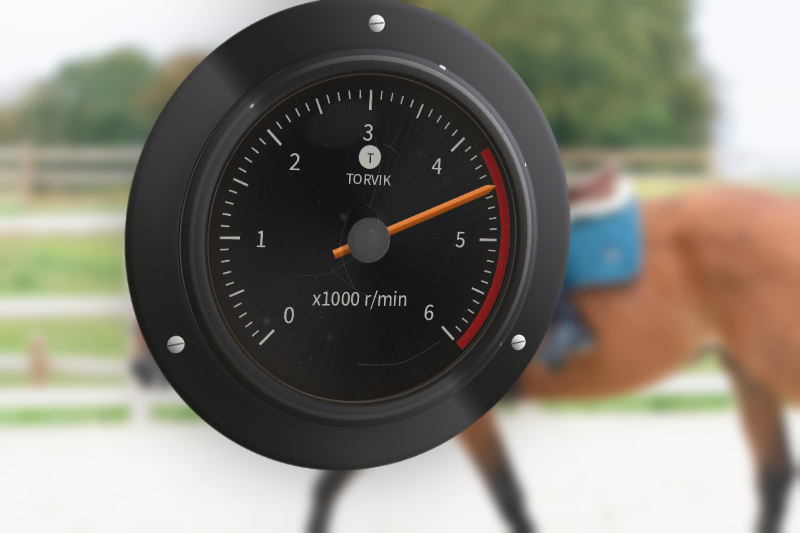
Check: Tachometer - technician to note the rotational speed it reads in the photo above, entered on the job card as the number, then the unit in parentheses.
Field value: 4500 (rpm)
